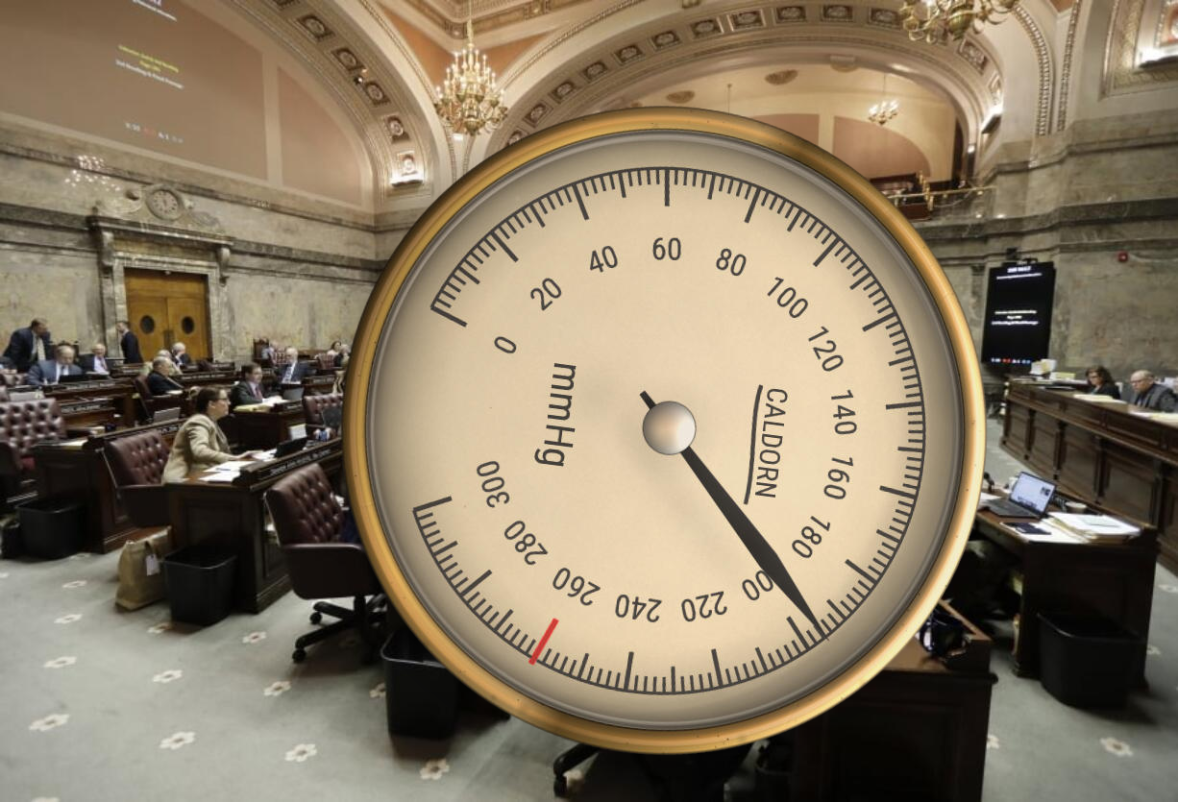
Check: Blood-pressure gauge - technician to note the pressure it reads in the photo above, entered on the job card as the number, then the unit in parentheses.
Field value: 196 (mmHg)
